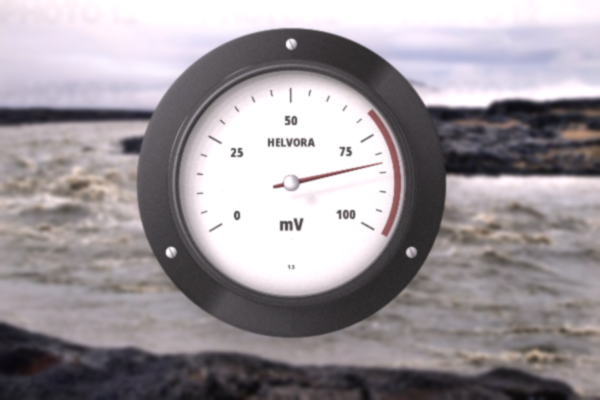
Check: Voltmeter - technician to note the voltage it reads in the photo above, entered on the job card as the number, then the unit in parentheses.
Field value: 82.5 (mV)
